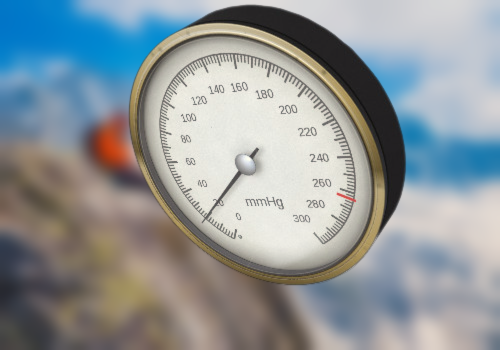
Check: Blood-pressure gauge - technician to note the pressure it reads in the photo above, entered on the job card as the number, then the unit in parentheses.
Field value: 20 (mmHg)
